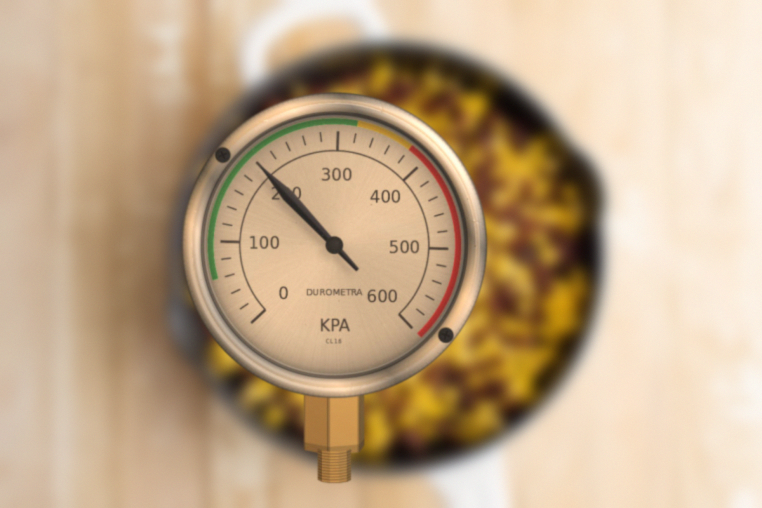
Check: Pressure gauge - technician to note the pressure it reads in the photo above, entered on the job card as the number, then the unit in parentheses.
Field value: 200 (kPa)
